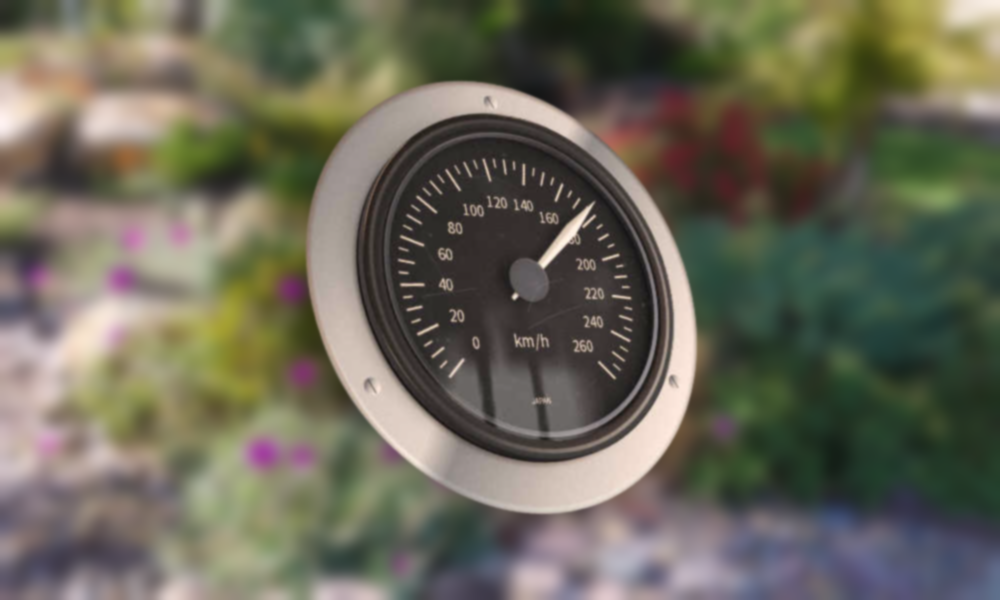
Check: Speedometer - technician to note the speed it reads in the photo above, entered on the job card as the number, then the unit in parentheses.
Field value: 175 (km/h)
